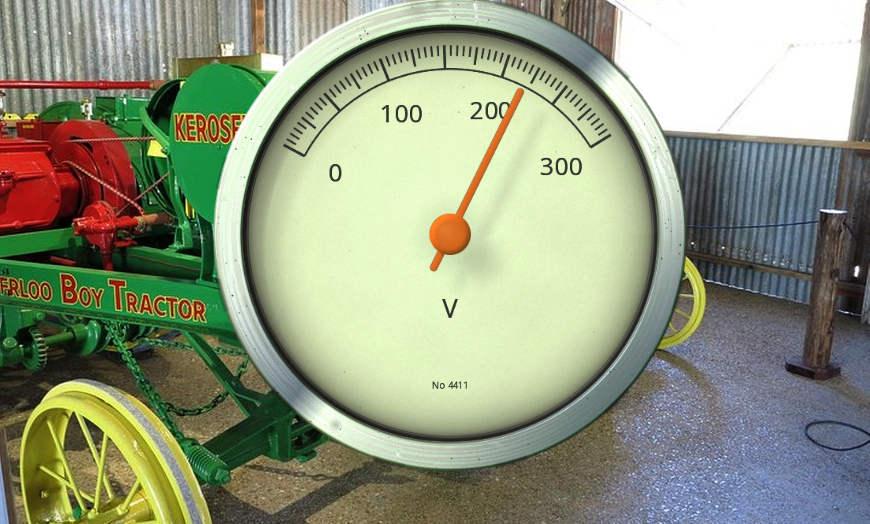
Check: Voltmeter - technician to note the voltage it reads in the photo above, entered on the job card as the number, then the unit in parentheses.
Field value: 220 (V)
